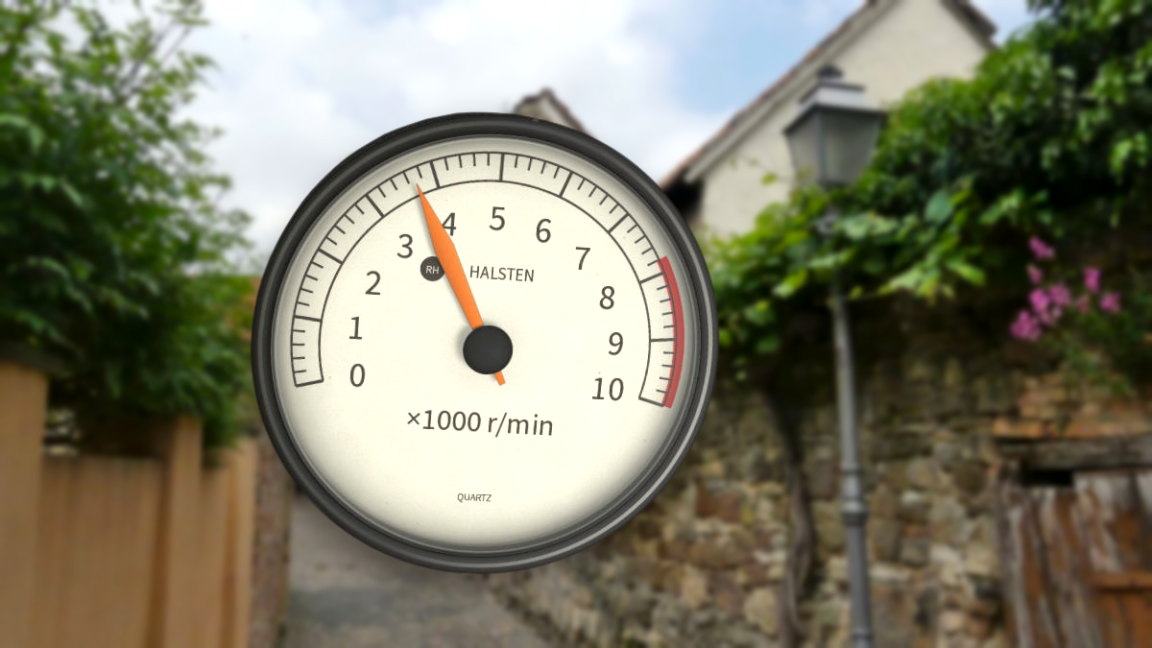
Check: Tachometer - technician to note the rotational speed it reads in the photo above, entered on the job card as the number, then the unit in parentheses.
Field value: 3700 (rpm)
